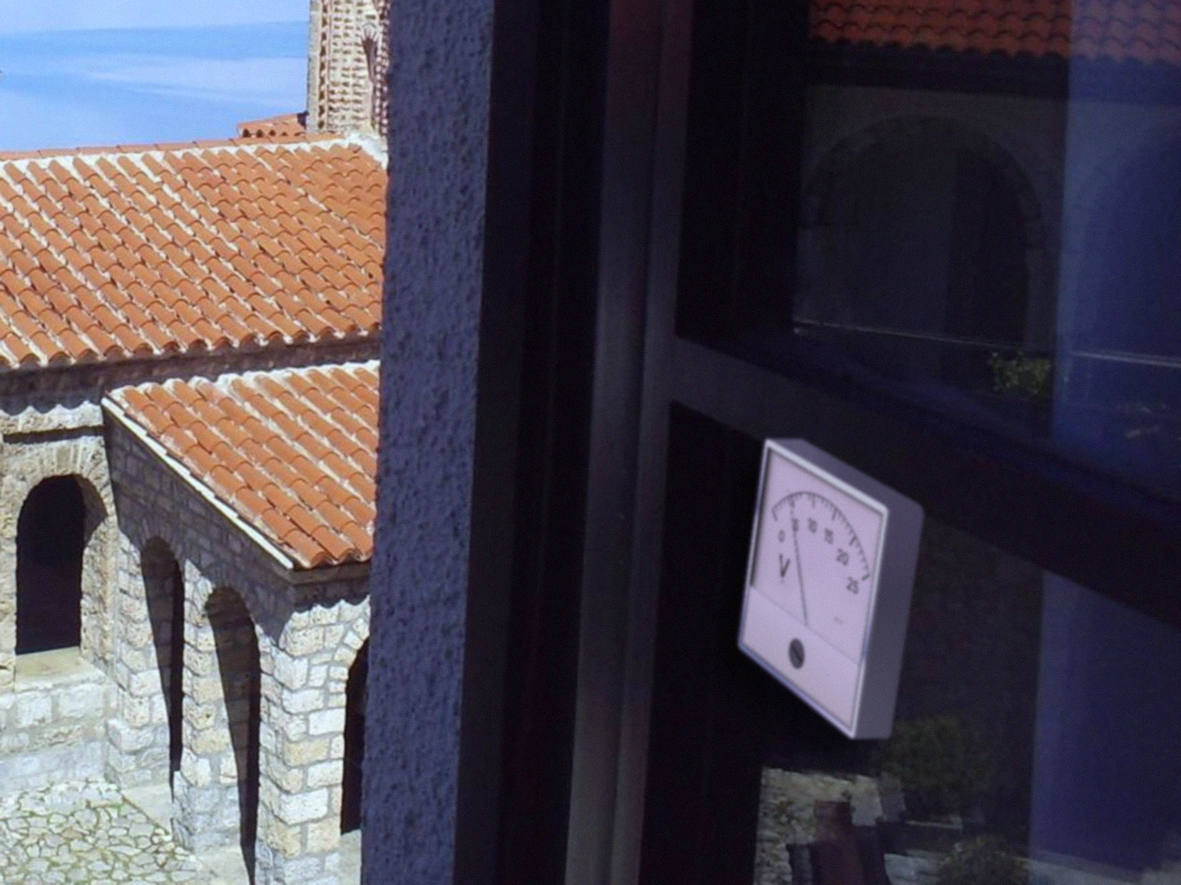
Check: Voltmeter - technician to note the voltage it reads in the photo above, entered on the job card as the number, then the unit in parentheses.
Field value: 5 (V)
